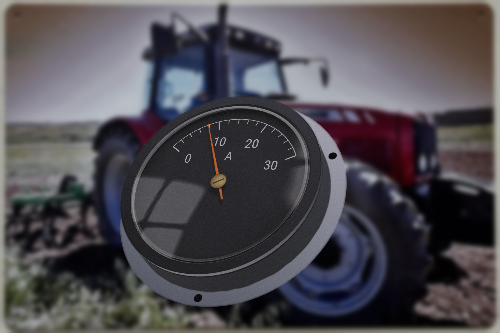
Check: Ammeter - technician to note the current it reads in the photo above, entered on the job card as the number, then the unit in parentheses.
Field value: 8 (A)
